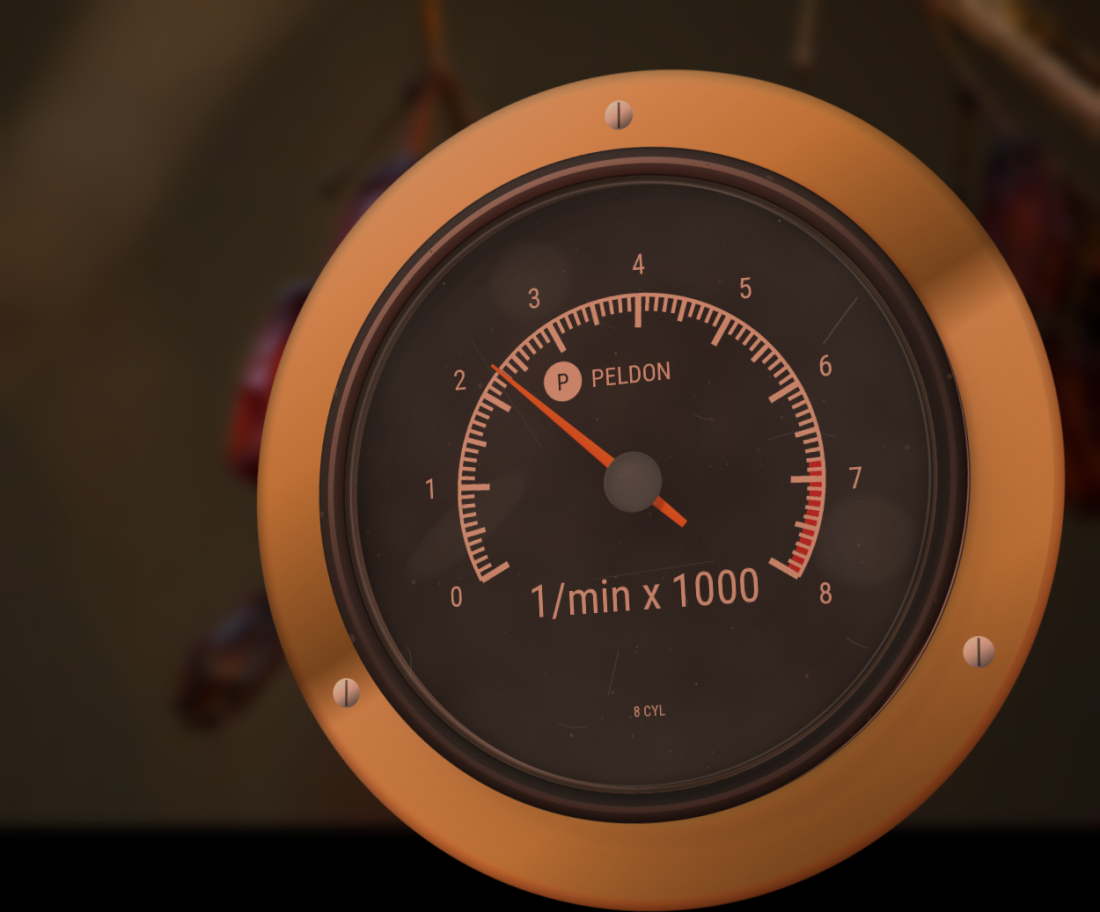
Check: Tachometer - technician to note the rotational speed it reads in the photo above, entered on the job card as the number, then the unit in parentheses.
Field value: 2300 (rpm)
